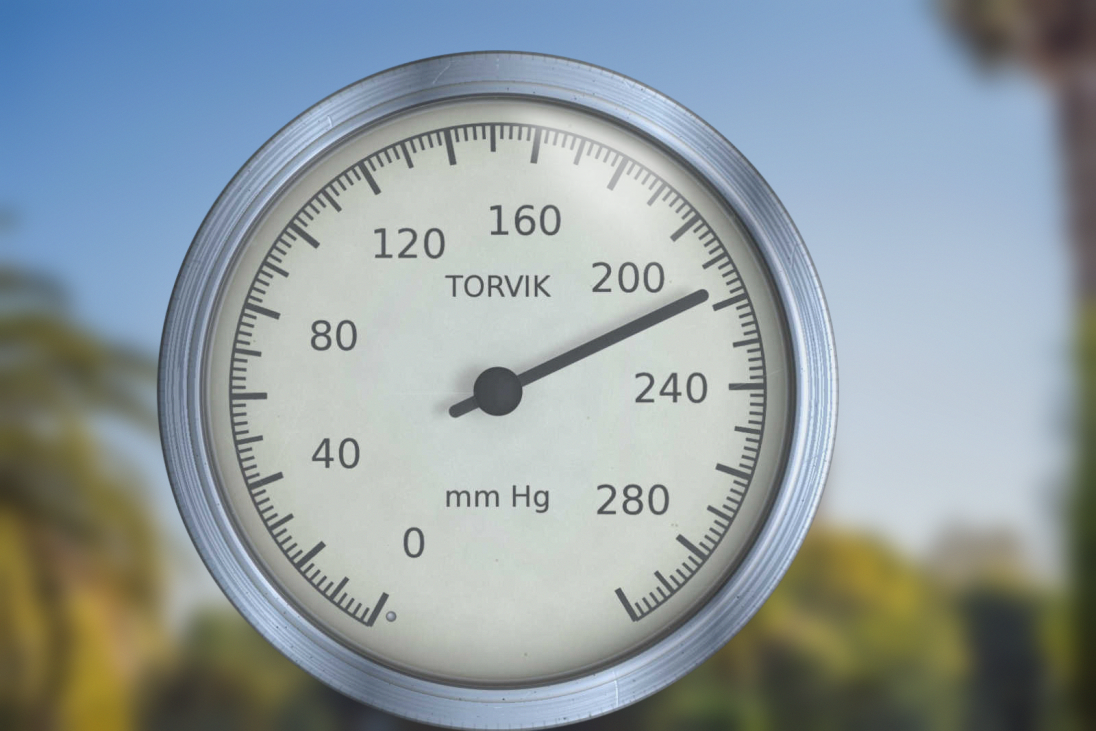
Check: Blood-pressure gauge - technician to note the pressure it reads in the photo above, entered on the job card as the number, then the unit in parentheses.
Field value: 216 (mmHg)
